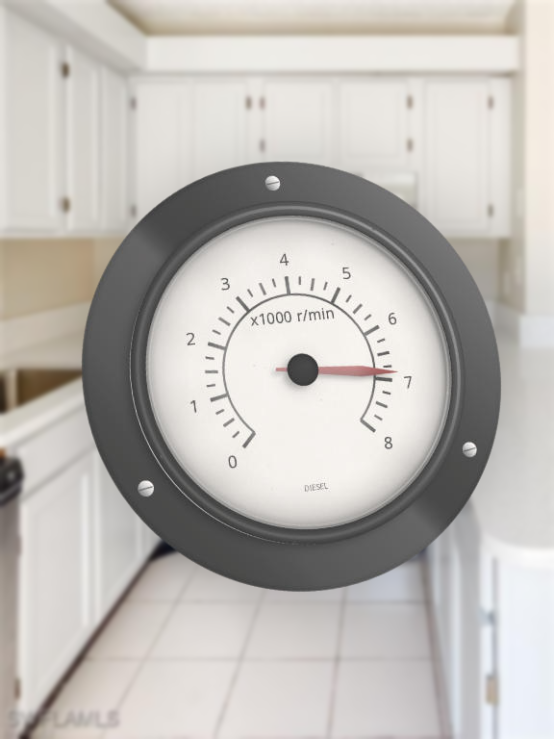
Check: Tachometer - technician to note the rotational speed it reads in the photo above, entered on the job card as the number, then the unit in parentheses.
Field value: 6875 (rpm)
